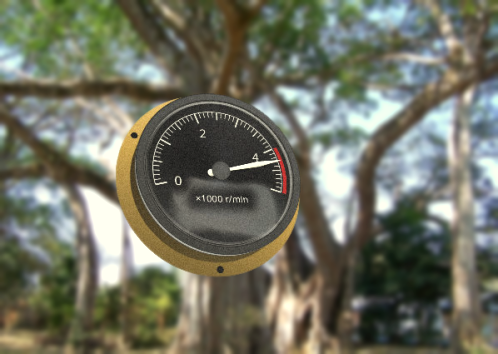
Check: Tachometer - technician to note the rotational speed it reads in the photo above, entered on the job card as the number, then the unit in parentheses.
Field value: 4300 (rpm)
